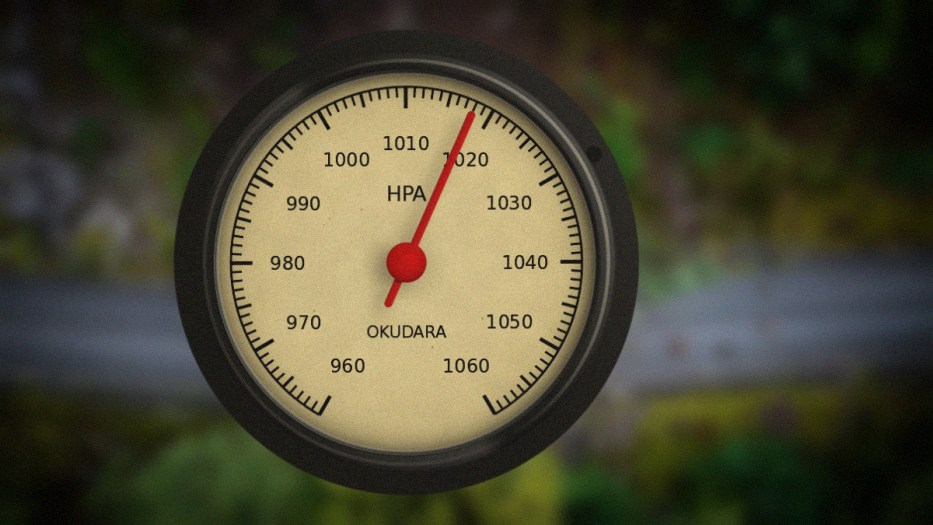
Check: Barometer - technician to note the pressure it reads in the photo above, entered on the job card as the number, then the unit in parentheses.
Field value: 1018 (hPa)
